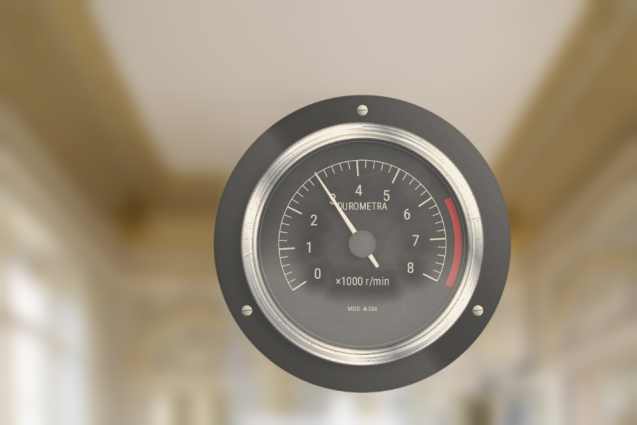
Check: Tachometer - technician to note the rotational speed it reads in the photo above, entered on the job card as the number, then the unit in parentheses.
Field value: 3000 (rpm)
